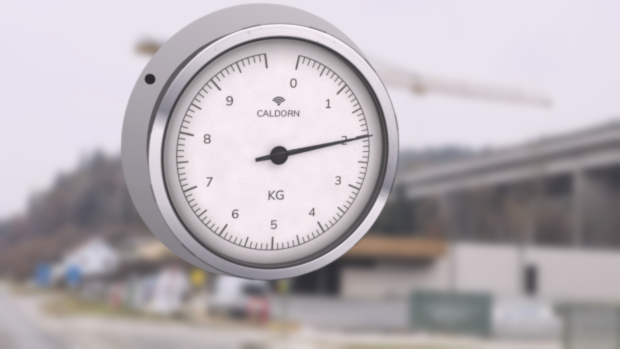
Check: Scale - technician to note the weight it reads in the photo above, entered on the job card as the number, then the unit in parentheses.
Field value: 2 (kg)
